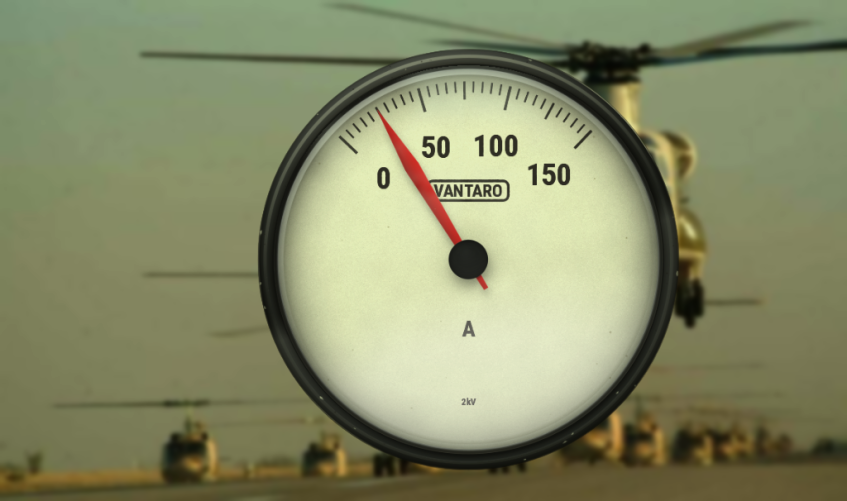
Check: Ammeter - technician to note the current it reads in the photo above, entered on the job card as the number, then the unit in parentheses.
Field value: 25 (A)
